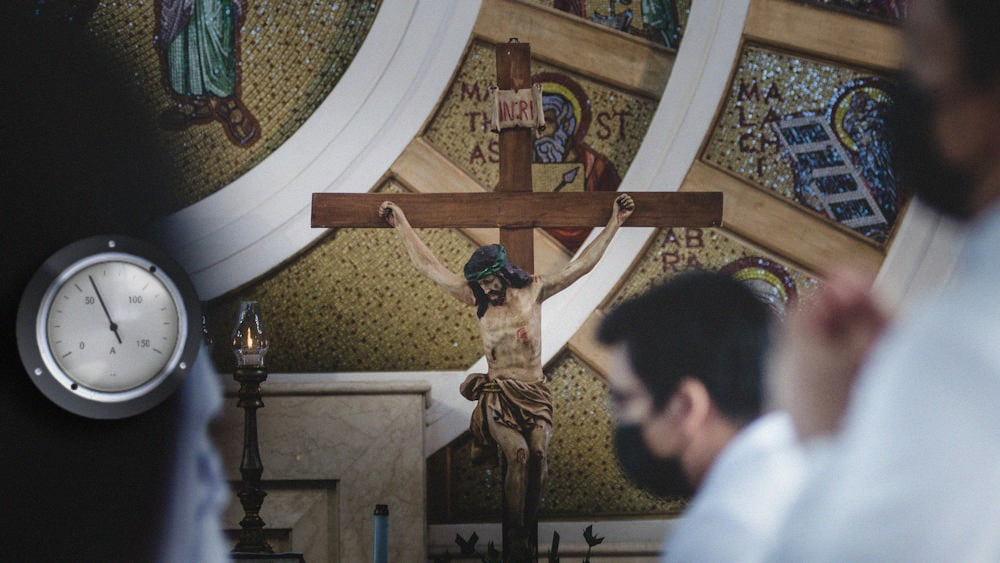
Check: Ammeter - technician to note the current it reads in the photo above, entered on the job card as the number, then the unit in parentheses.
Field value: 60 (A)
